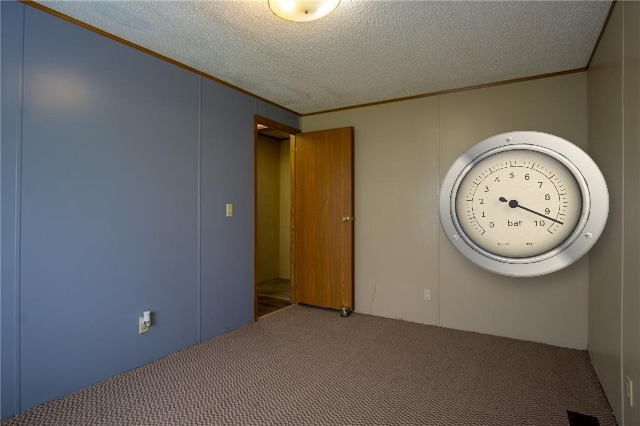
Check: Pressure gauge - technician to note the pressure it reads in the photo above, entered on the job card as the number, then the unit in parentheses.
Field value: 9.4 (bar)
